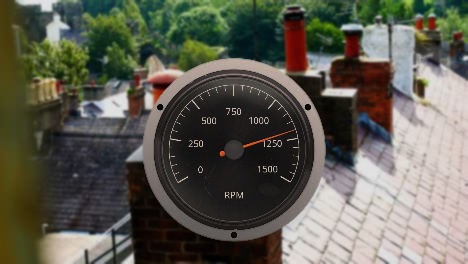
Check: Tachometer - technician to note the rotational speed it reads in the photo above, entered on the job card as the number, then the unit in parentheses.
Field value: 1200 (rpm)
